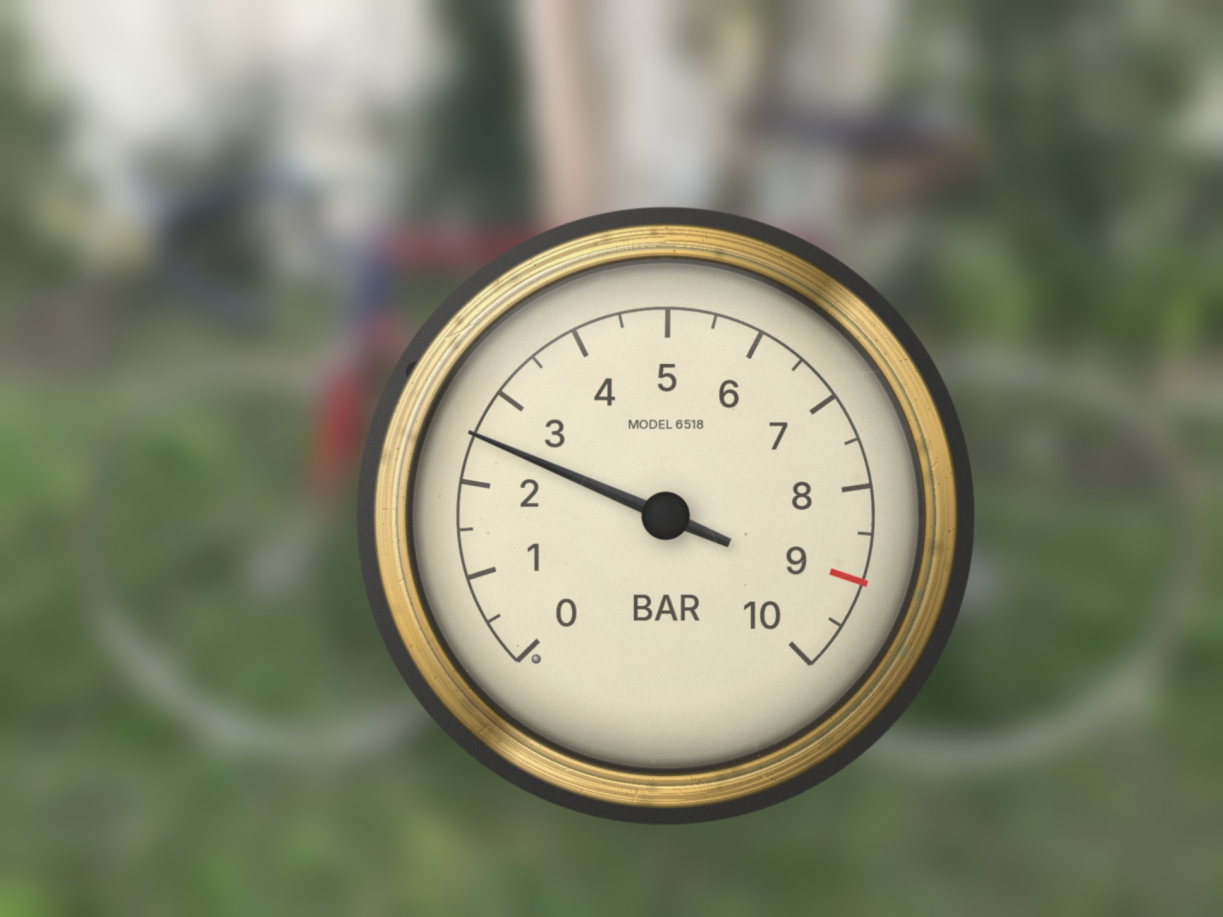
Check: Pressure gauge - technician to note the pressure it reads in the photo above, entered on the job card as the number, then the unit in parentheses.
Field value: 2.5 (bar)
